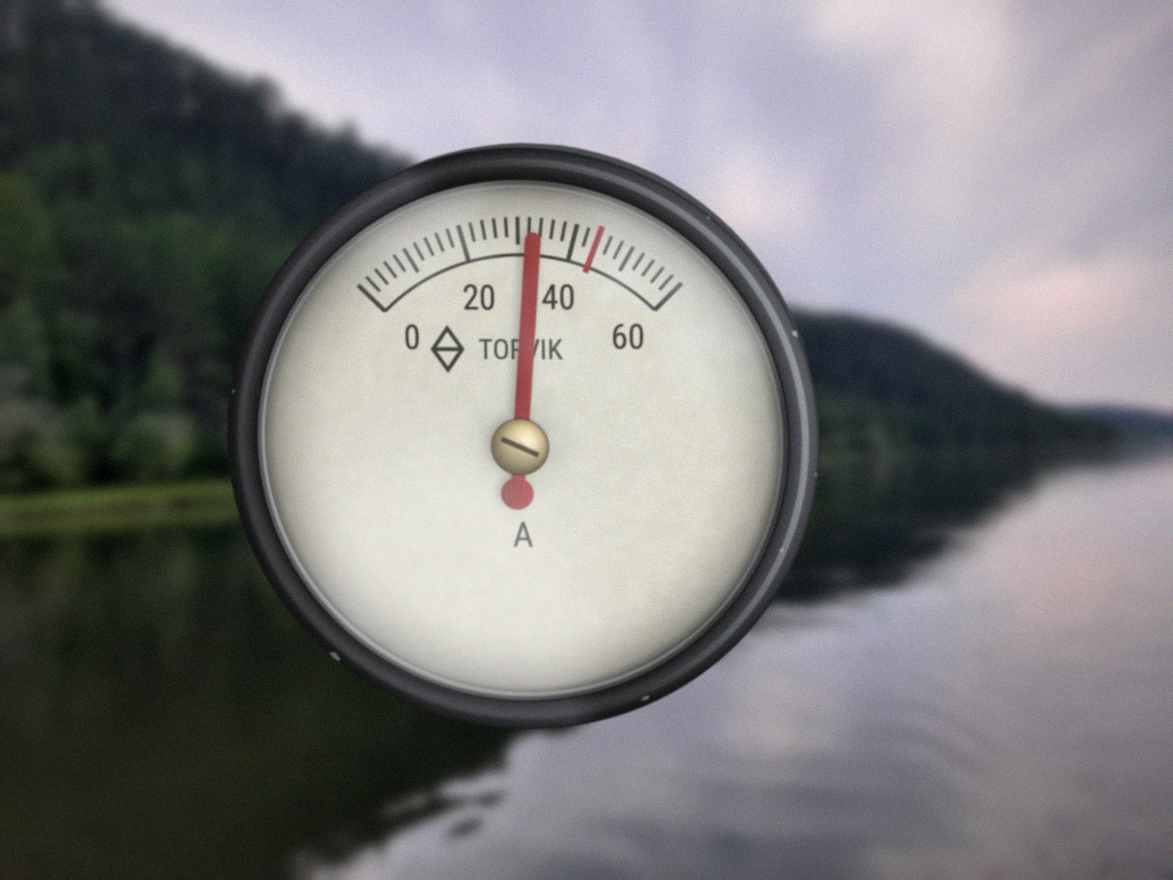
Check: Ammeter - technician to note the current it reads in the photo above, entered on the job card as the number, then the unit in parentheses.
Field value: 33 (A)
